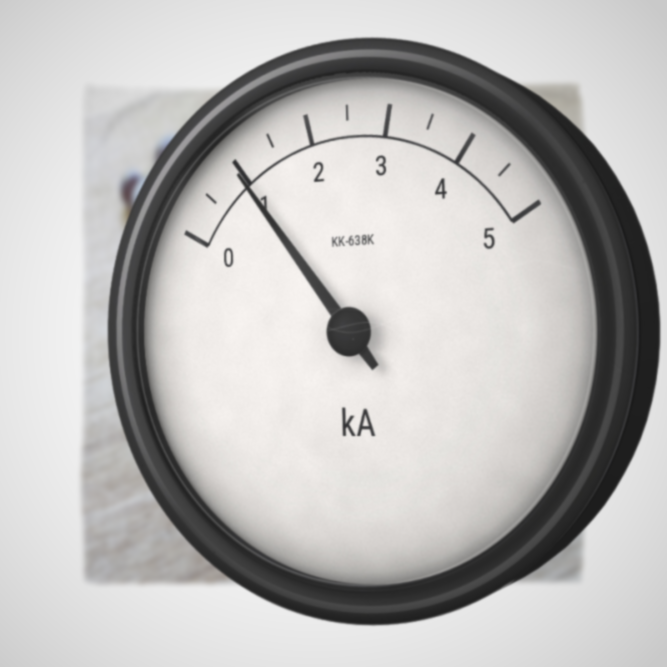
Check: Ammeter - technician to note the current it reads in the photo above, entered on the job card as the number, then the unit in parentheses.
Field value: 1 (kA)
